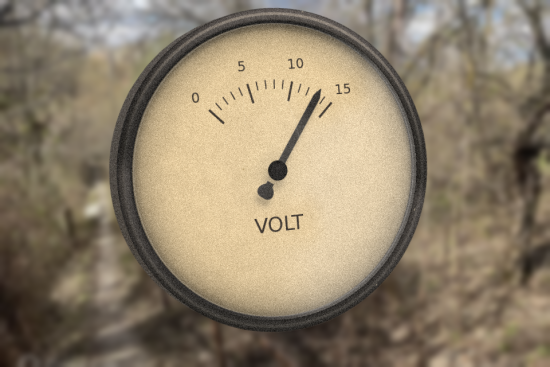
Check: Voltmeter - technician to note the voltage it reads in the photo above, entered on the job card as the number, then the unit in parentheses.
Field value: 13 (V)
